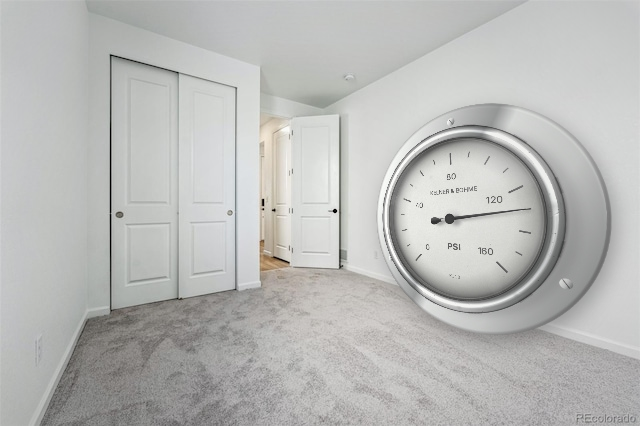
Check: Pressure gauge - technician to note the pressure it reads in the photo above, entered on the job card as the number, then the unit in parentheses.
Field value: 130 (psi)
